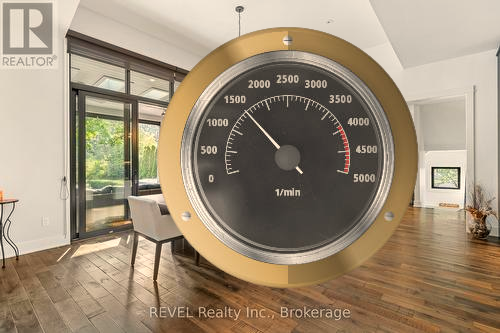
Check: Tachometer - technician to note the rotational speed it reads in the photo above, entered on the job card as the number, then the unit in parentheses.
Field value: 1500 (rpm)
